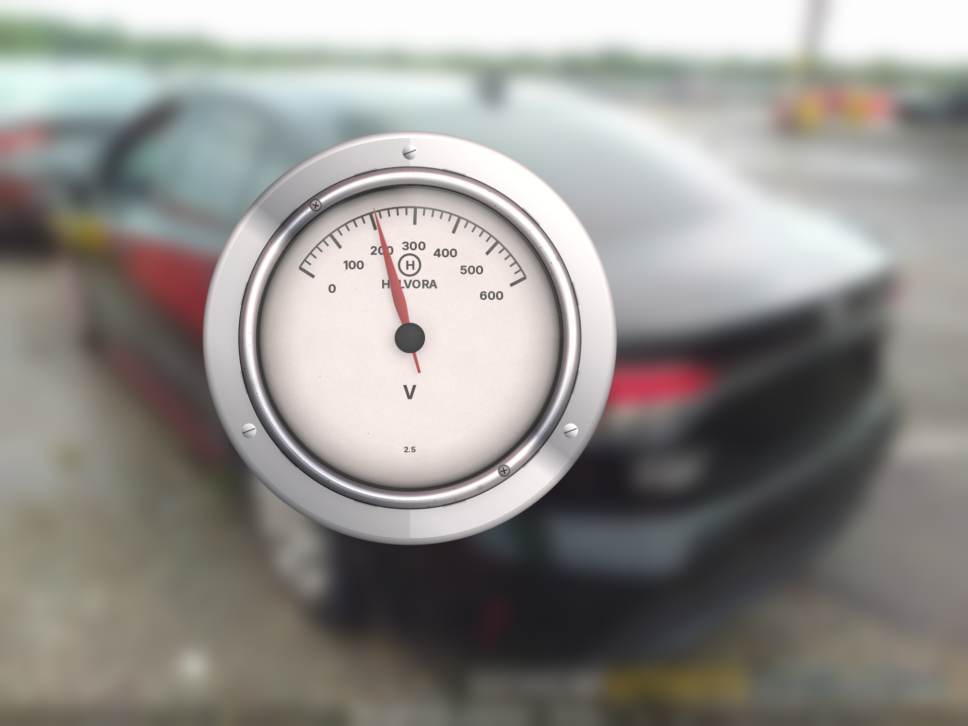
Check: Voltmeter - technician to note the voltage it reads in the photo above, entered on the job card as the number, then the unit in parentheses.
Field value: 210 (V)
